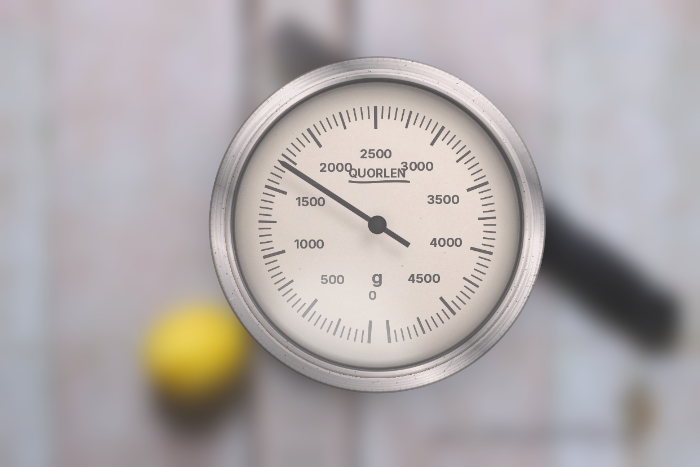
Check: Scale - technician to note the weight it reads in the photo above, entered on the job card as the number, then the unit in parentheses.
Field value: 1700 (g)
